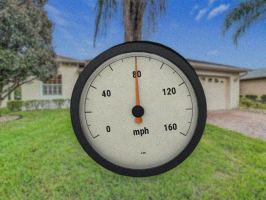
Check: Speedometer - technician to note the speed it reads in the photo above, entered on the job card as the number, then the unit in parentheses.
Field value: 80 (mph)
